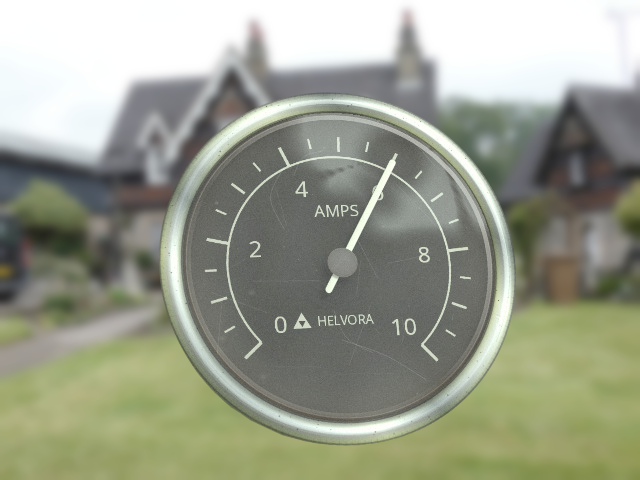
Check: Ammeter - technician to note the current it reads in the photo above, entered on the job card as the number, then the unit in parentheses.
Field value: 6 (A)
